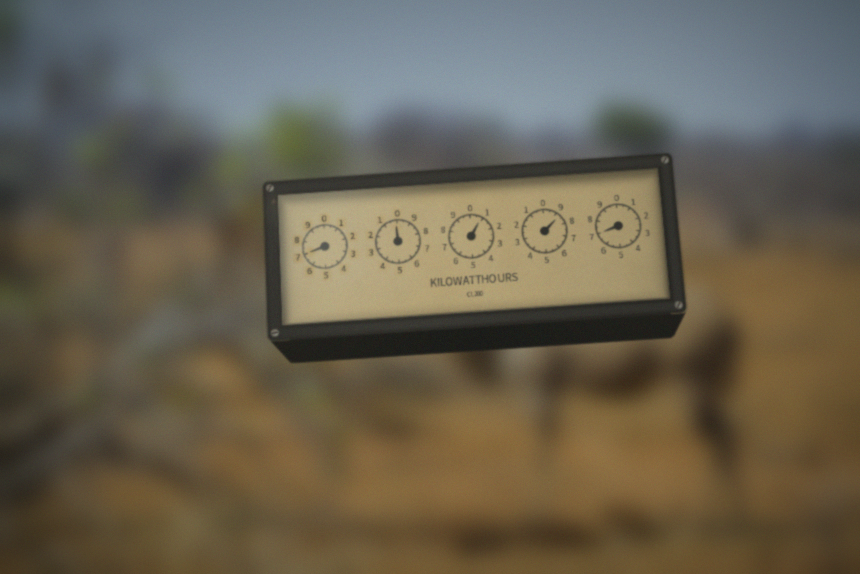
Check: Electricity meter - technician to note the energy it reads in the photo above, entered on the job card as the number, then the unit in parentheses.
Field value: 70087 (kWh)
